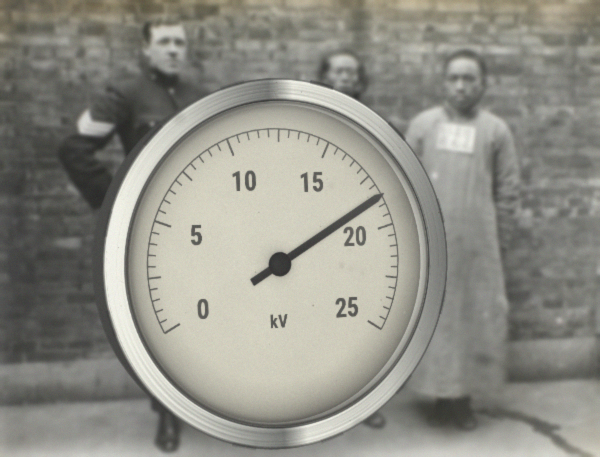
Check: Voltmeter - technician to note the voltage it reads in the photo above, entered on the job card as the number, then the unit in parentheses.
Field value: 18.5 (kV)
